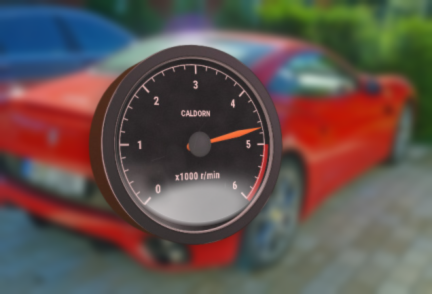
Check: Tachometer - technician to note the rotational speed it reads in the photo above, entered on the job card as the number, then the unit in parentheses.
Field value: 4700 (rpm)
